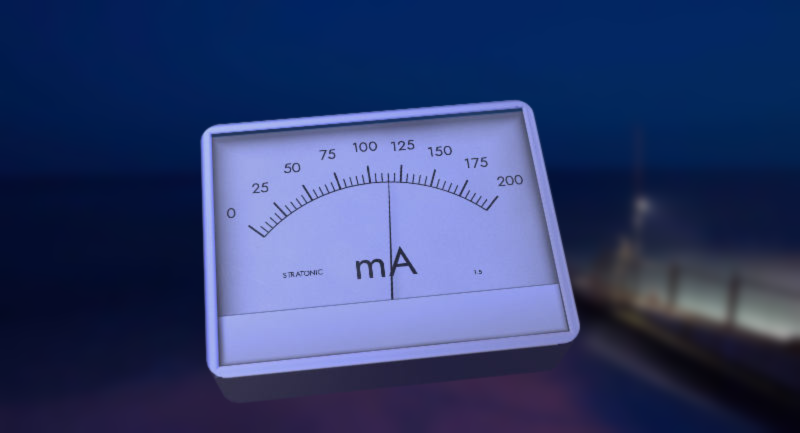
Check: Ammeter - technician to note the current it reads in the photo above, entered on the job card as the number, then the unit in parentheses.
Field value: 115 (mA)
